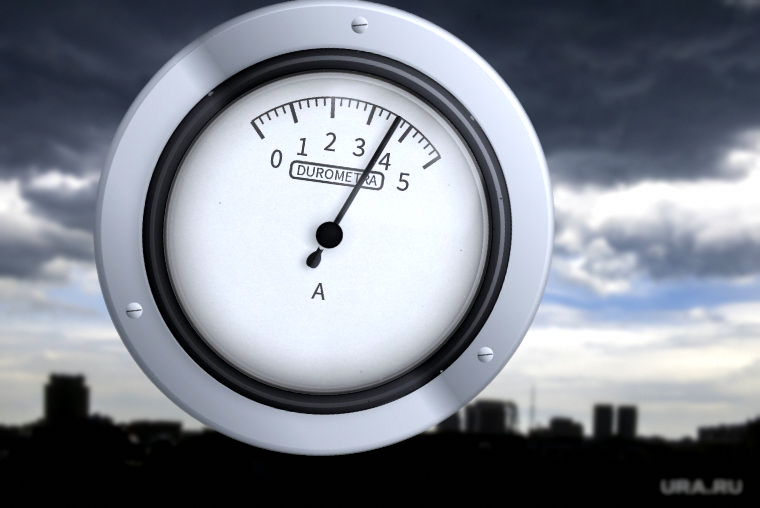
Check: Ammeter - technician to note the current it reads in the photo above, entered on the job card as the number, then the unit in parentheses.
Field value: 3.6 (A)
